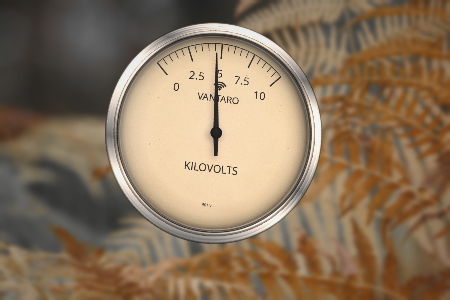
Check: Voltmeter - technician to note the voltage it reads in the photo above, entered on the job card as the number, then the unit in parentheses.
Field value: 4.5 (kV)
